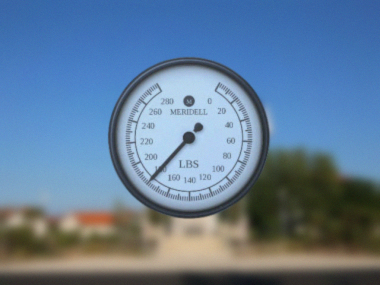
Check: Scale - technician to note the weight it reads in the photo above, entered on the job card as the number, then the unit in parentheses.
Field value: 180 (lb)
